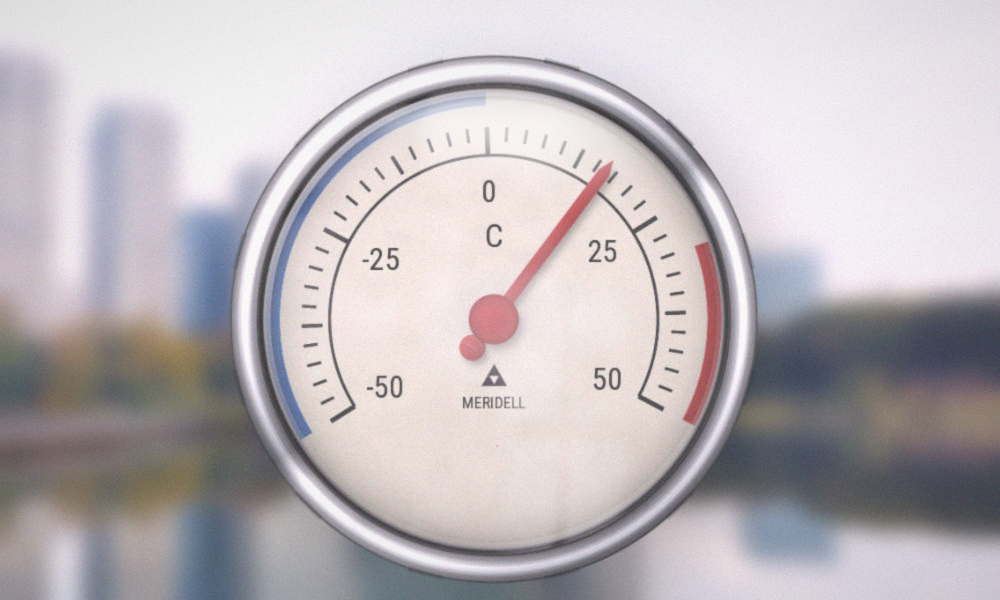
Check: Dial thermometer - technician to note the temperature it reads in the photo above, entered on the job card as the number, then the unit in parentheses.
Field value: 16.25 (°C)
